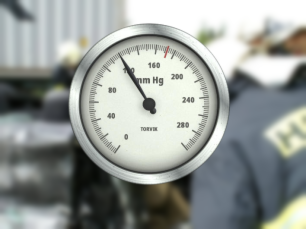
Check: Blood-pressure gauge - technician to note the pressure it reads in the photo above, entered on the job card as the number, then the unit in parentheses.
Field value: 120 (mmHg)
